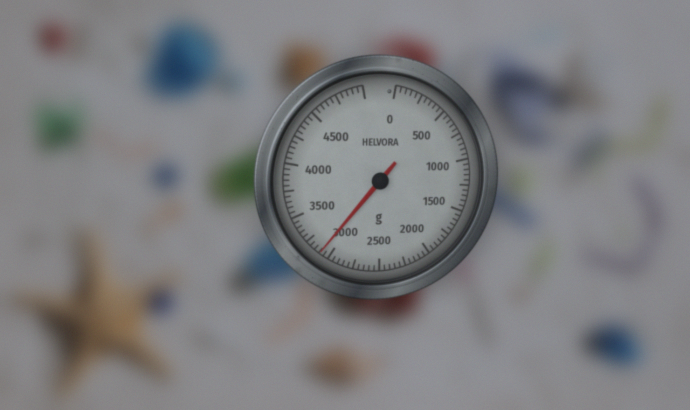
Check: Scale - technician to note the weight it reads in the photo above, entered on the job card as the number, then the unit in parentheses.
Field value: 3100 (g)
